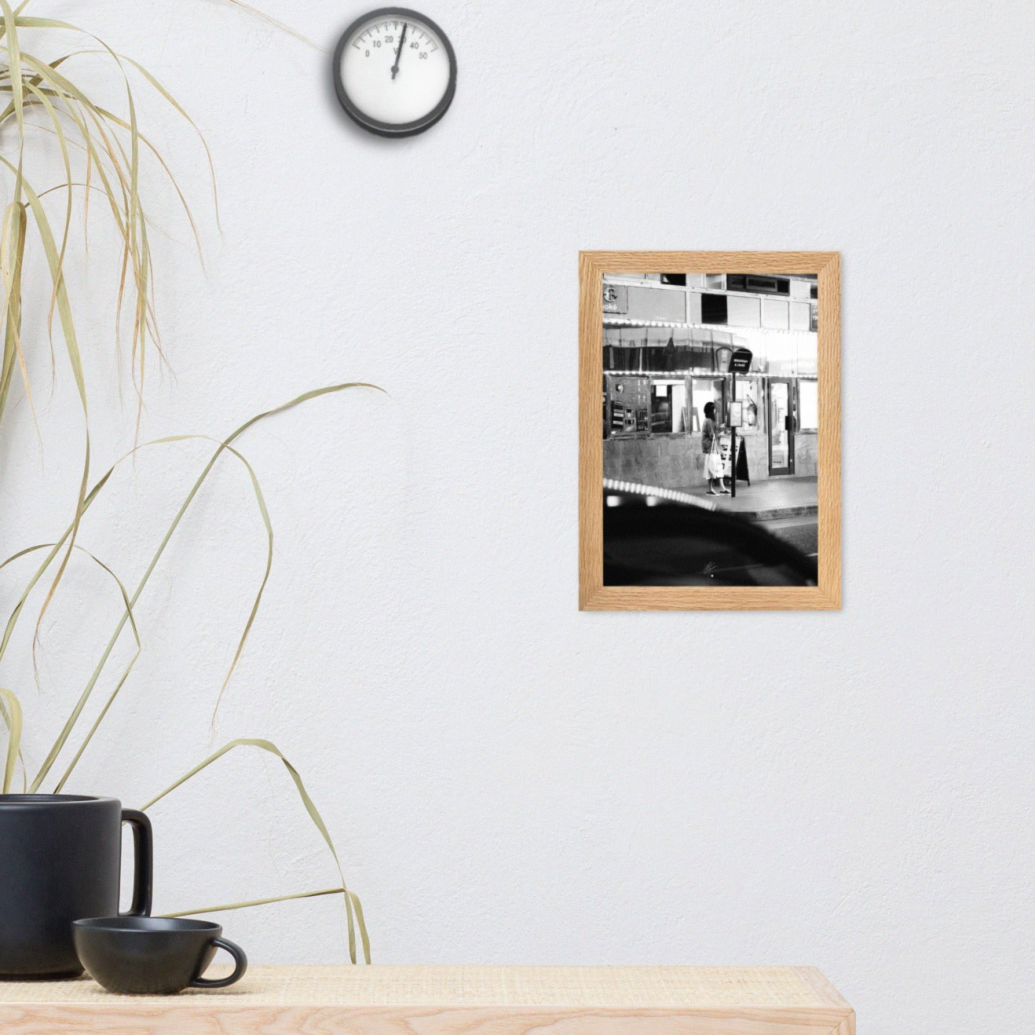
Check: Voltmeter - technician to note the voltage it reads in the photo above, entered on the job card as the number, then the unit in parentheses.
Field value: 30 (V)
